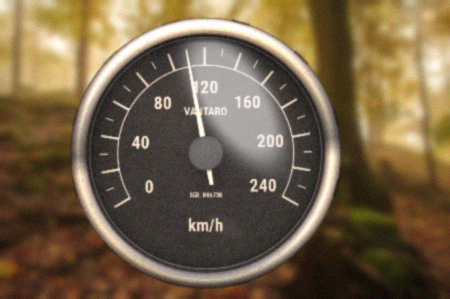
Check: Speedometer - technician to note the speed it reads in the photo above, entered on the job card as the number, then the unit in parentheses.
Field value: 110 (km/h)
